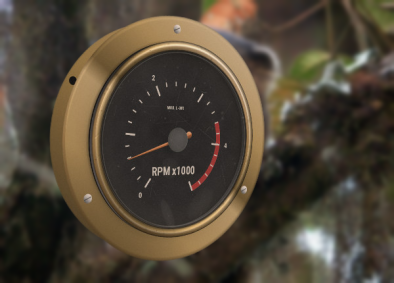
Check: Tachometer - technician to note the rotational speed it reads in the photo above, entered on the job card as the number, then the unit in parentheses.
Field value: 600 (rpm)
